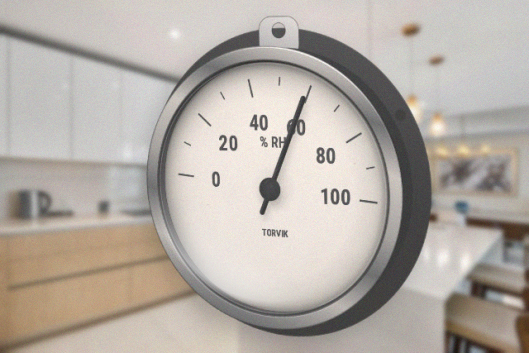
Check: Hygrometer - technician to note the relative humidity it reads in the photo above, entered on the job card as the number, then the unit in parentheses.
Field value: 60 (%)
